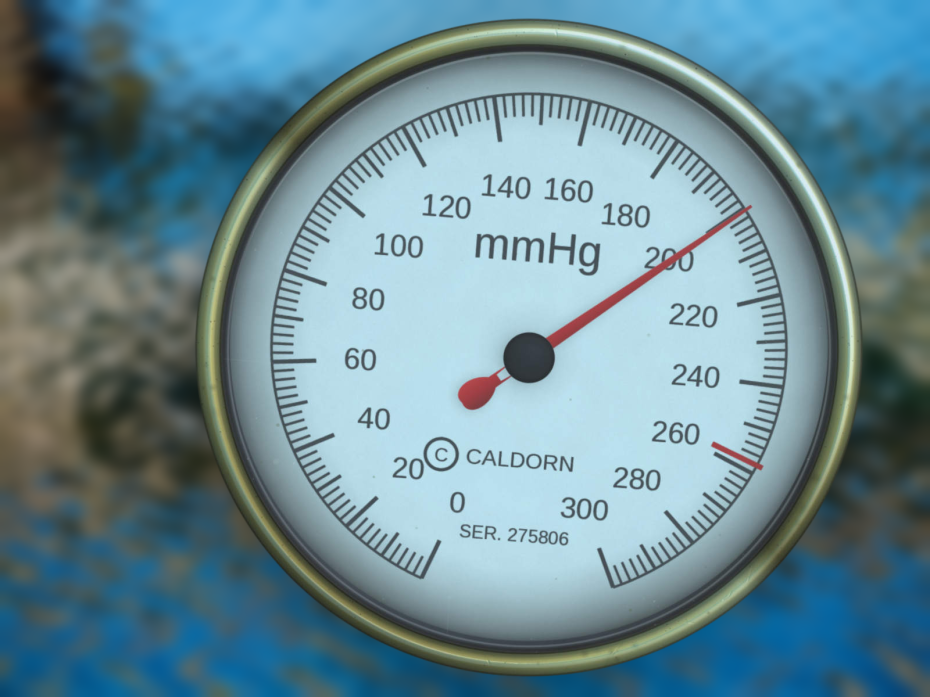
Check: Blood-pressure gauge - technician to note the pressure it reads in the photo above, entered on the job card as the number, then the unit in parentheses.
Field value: 200 (mmHg)
